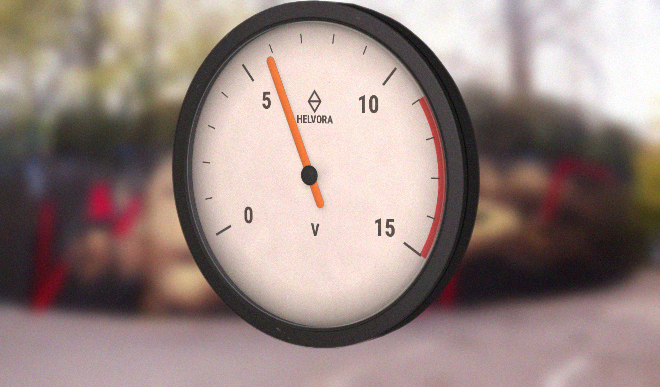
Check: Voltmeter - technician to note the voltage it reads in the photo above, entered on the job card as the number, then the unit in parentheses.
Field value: 6 (V)
